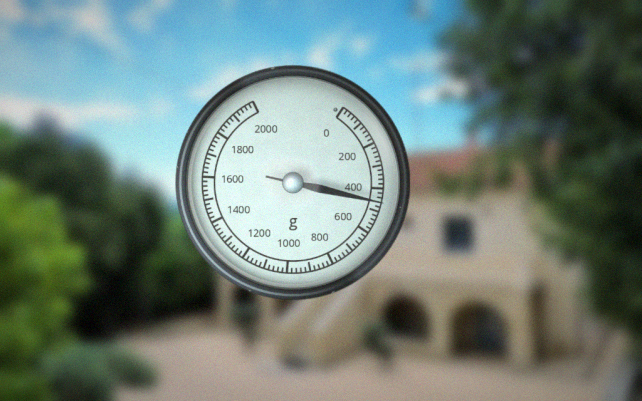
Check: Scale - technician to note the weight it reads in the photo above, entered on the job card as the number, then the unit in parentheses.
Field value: 460 (g)
